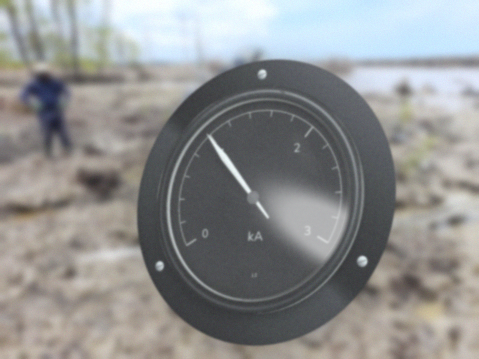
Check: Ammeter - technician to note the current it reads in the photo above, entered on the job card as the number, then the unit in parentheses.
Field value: 1 (kA)
